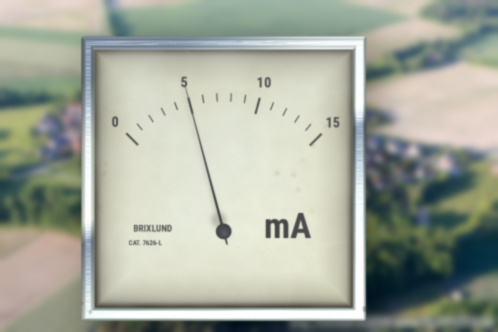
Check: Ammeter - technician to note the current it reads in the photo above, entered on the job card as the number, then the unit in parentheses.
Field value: 5 (mA)
